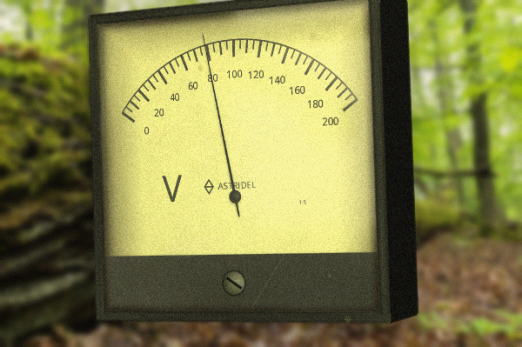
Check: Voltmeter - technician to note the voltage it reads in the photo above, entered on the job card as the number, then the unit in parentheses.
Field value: 80 (V)
